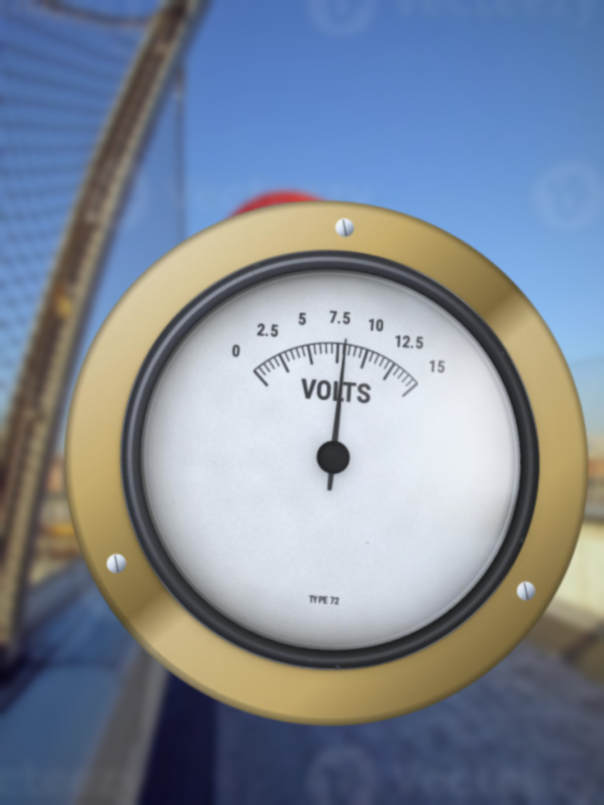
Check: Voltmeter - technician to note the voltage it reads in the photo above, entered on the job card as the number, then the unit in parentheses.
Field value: 8 (V)
